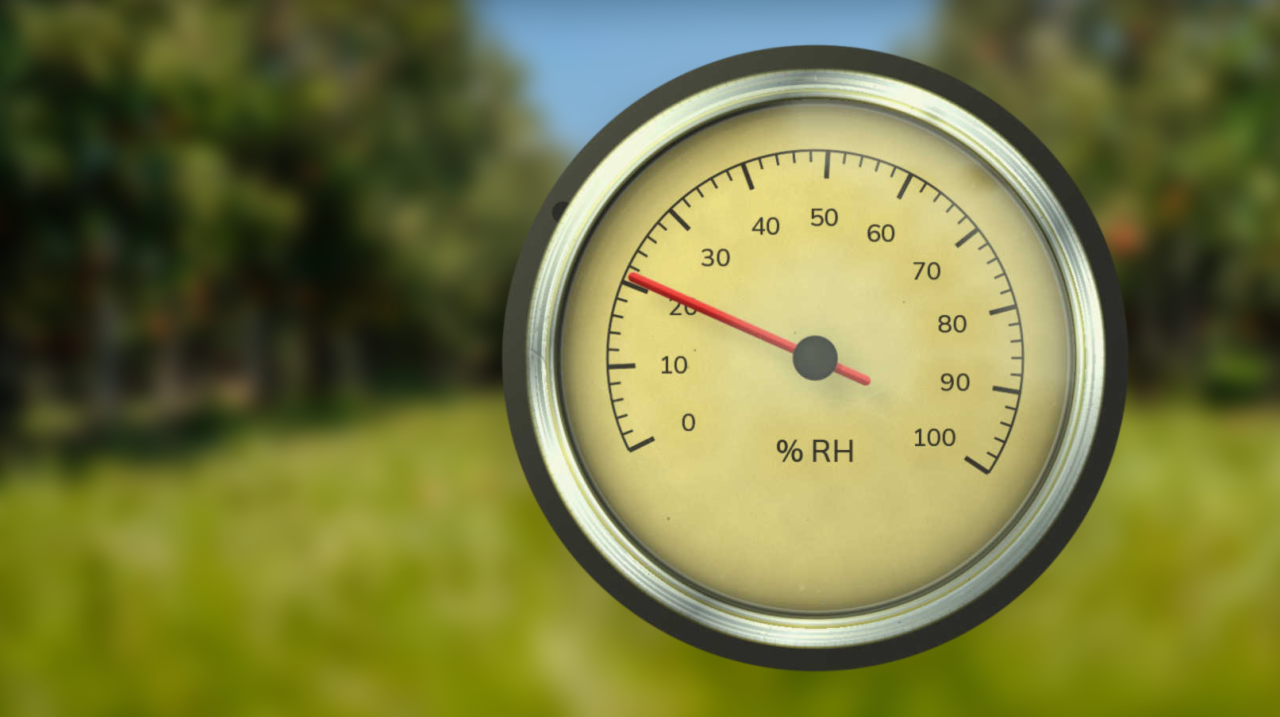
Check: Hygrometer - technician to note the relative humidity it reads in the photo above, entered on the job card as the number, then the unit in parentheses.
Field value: 21 (%)
